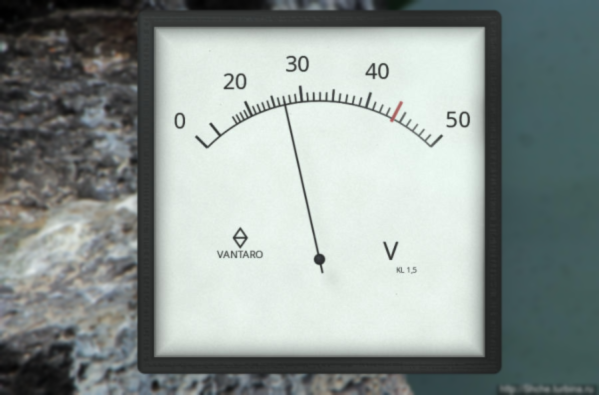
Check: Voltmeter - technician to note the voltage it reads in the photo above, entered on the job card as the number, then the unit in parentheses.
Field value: 27 (V)
